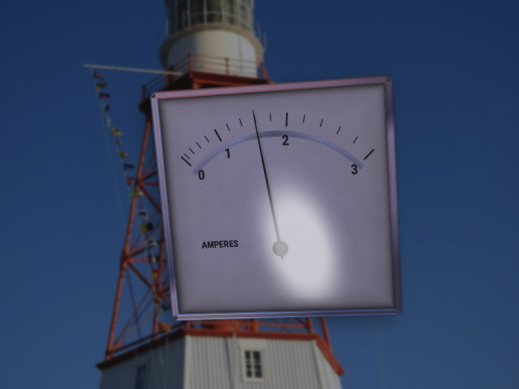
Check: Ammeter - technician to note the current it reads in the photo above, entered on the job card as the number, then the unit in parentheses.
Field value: 1.6 (A)
